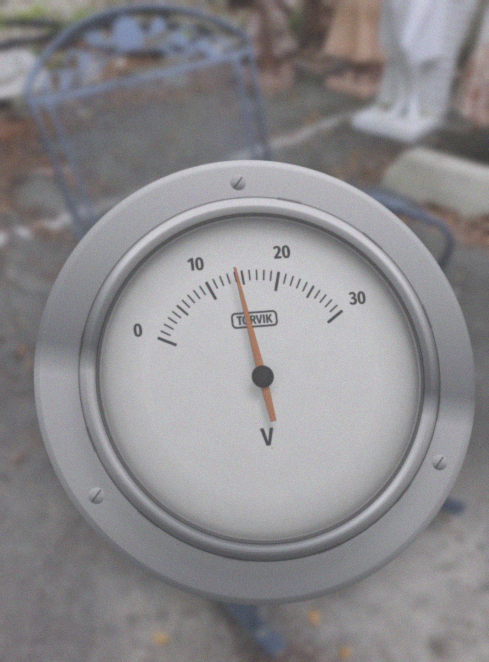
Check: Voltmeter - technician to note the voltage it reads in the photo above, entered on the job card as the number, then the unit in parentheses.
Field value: 14 (V)
